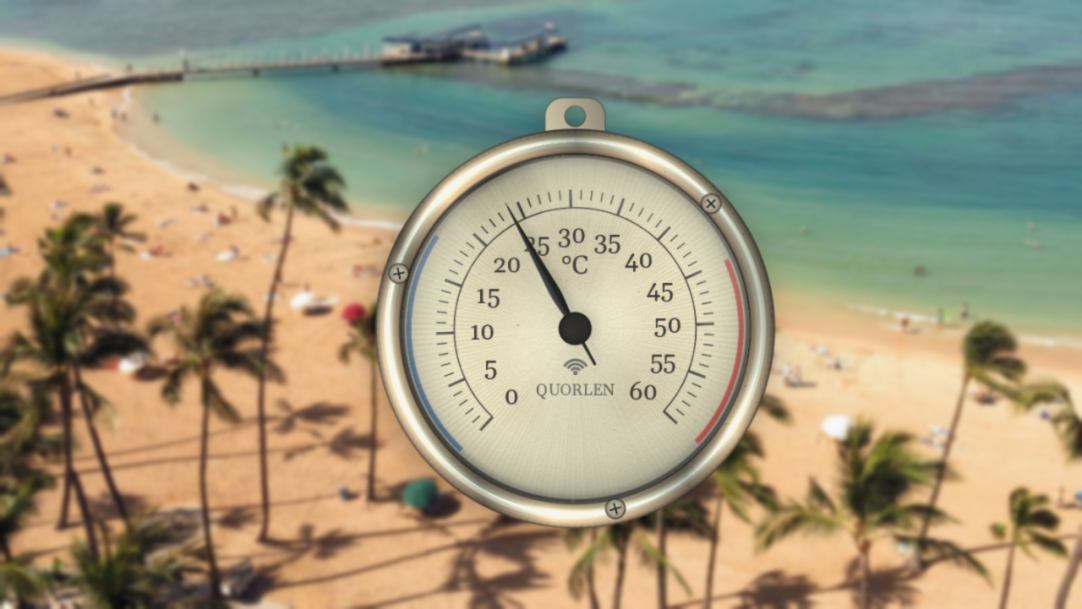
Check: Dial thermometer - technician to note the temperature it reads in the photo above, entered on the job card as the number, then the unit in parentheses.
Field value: 24 (°C)
